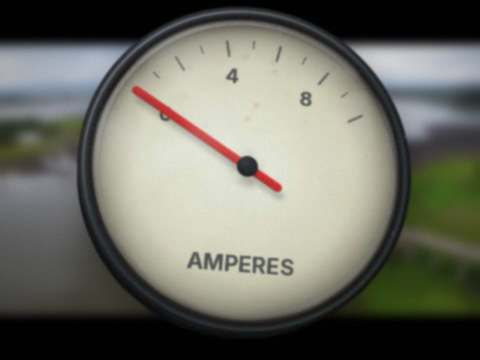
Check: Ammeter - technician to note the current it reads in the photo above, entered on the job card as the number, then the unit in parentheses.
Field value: 0 (A)
